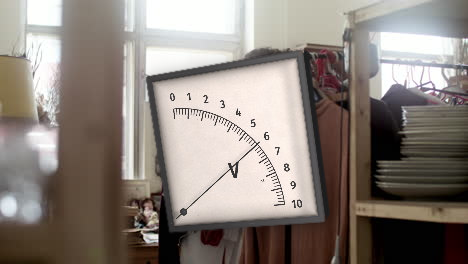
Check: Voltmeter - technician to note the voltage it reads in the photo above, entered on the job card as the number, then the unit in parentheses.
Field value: 6 (V)
